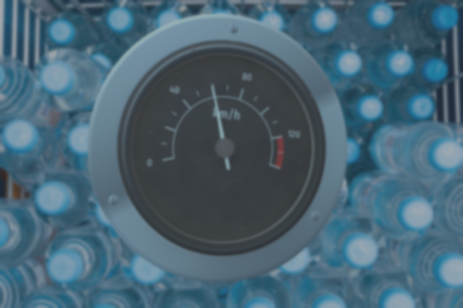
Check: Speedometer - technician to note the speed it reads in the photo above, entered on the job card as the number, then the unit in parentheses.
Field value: 60 (km/h)
